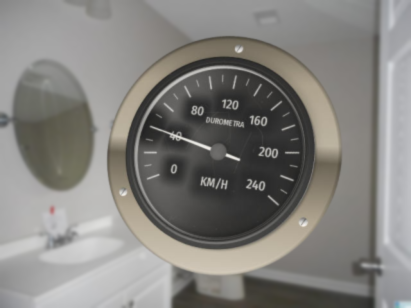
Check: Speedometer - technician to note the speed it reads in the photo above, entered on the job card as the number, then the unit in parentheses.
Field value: 40 (km/h)
